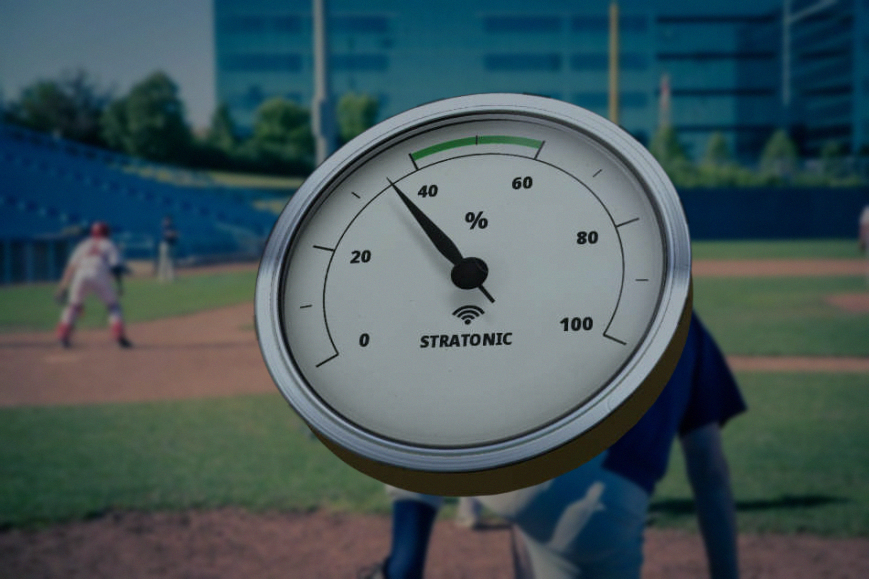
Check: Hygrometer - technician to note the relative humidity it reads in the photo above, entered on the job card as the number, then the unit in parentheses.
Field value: 35 (%)
